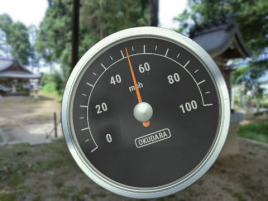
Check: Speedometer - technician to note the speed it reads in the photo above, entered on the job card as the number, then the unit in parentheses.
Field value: 52.5 (mph)
